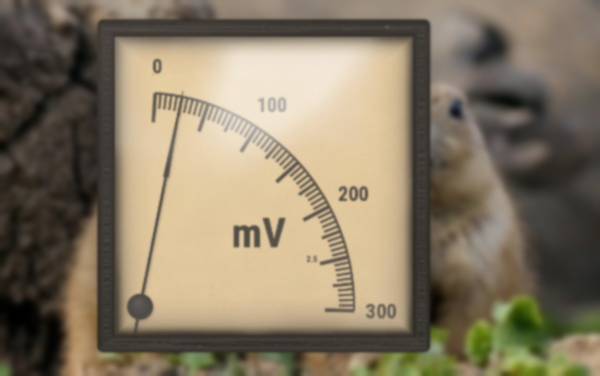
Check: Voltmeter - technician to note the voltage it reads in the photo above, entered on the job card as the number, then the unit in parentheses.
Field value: 25 (mV)
